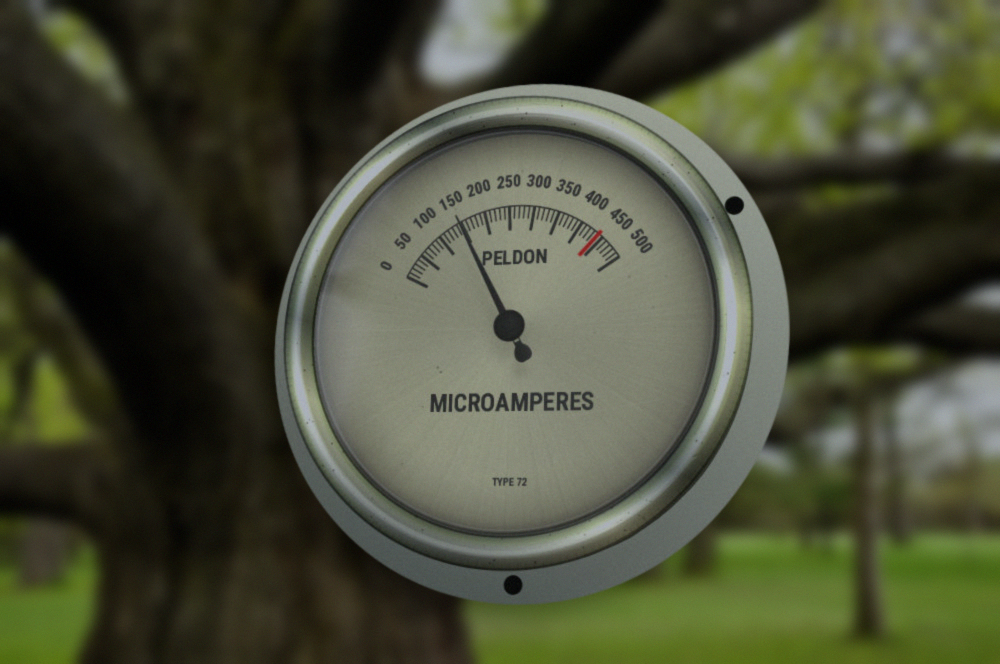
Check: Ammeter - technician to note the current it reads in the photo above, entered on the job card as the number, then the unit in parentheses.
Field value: 150 (µA)
